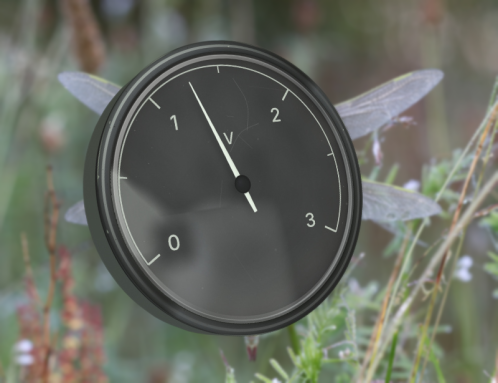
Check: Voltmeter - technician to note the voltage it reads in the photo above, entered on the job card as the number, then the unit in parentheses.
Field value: 1.25 (V)
